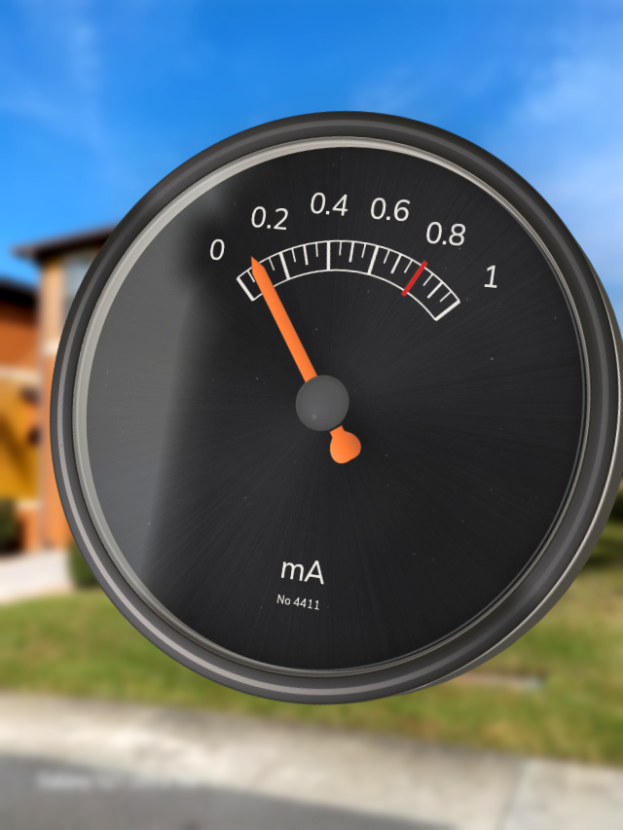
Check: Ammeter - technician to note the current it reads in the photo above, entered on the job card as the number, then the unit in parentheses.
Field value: 0.1 (mA)
